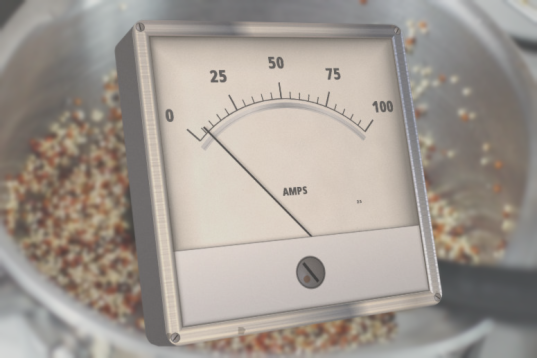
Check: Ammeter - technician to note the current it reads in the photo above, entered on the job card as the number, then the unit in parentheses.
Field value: 5 (A)
